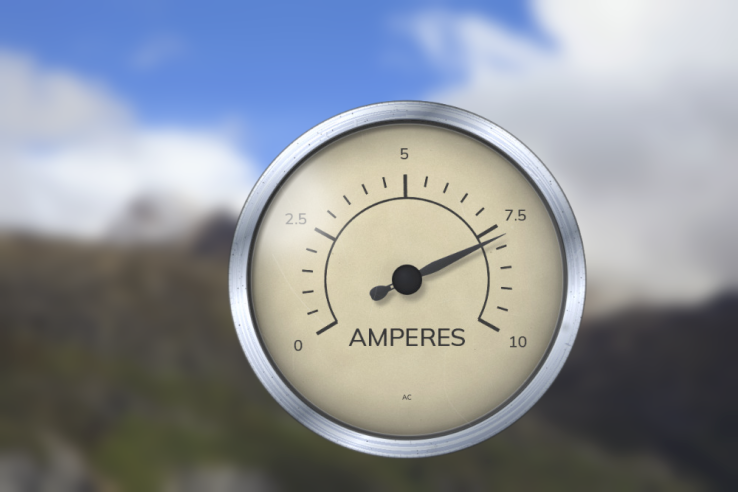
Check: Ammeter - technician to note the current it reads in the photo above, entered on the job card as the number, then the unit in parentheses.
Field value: 7.75 (A)
